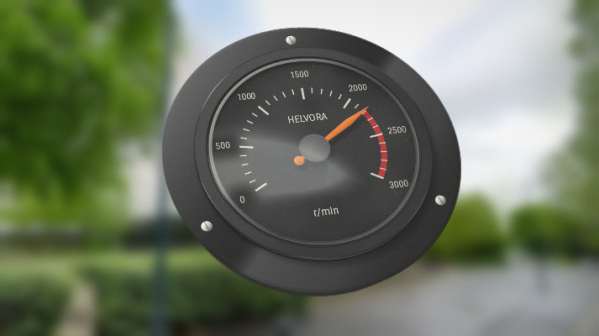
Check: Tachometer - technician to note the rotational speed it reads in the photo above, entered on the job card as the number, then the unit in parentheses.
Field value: 2200 (rpm)
